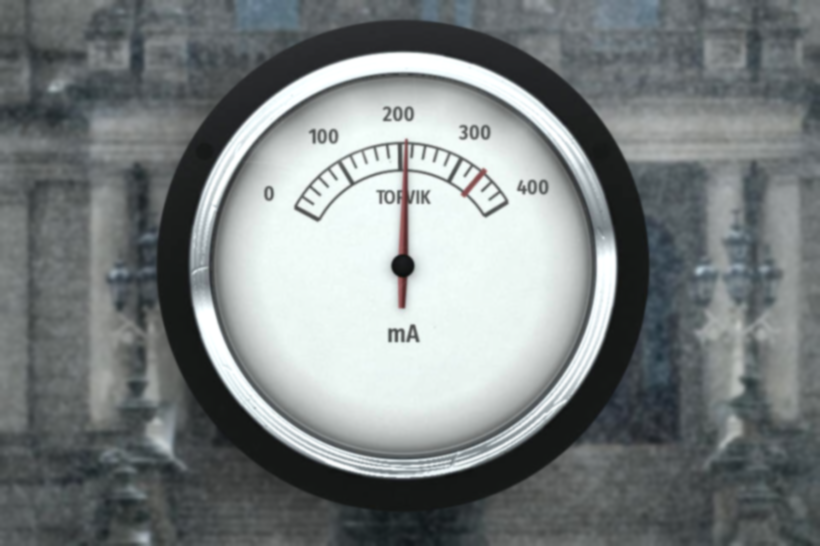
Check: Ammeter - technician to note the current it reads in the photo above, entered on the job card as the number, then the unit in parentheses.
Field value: 210 (mA)
